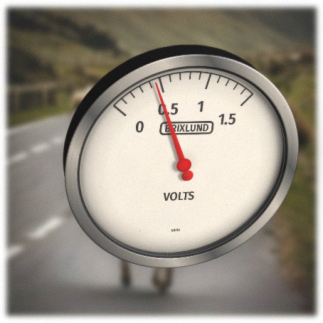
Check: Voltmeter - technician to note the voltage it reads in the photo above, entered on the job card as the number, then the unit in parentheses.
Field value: 0.45 (V)
